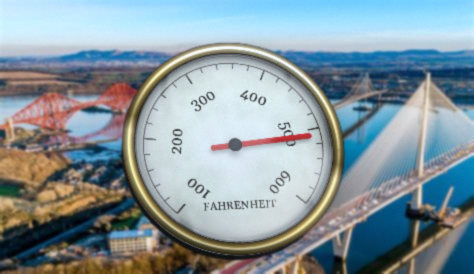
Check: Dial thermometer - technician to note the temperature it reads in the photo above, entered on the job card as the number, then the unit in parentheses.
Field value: 510 (°F)
